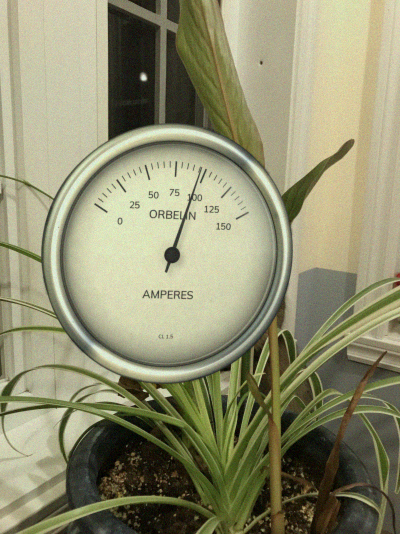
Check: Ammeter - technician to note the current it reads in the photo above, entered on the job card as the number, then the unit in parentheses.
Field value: 95 (A)
